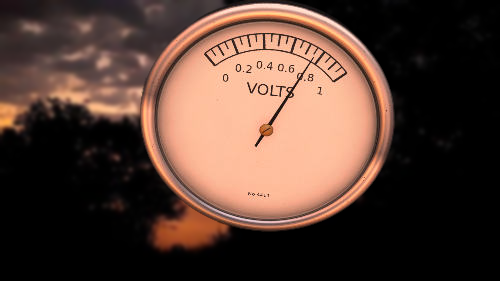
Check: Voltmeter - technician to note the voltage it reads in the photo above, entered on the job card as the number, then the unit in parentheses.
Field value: 0.75 (V)
